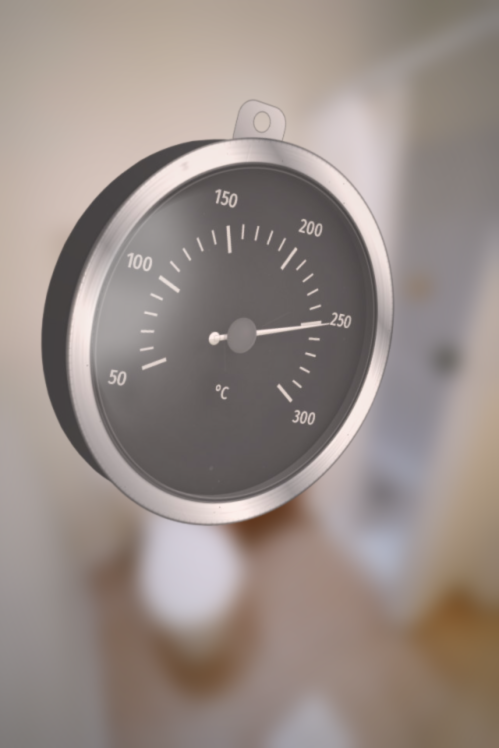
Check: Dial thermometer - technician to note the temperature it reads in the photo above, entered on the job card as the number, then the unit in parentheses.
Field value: 250 (°C)
